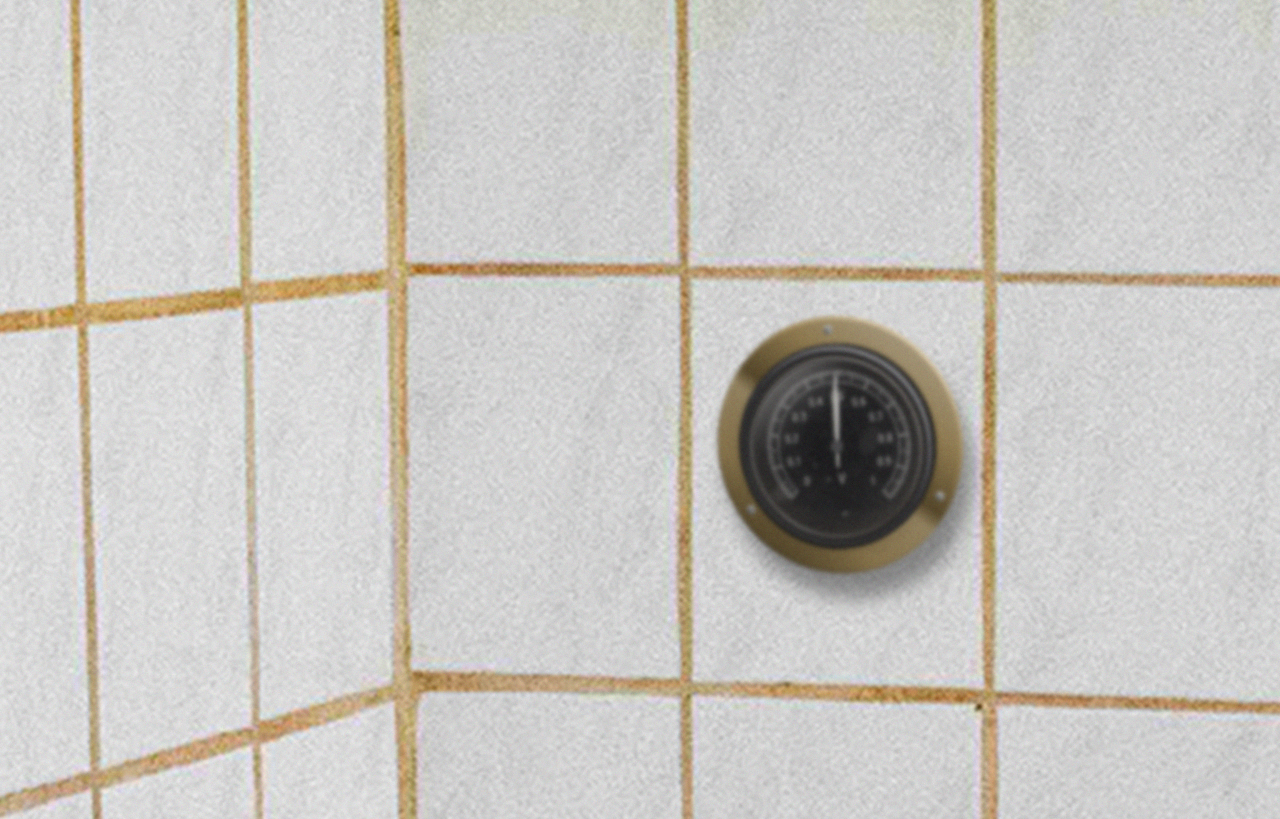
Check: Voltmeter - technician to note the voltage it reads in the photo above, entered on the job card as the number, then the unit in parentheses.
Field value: 0.5 (V)
